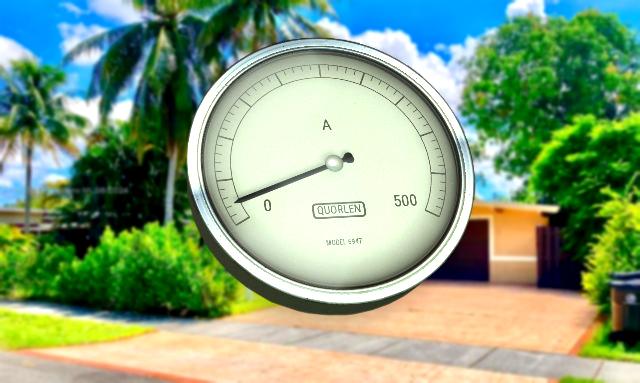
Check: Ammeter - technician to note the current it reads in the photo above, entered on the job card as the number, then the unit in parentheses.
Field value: 20 (A)
